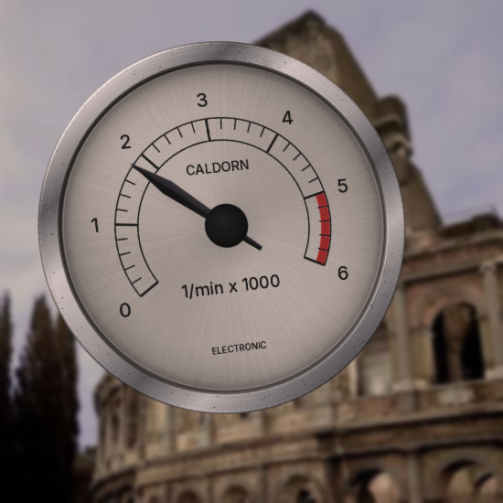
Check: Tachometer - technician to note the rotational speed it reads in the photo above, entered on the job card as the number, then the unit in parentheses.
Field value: 1800 (rpm)
